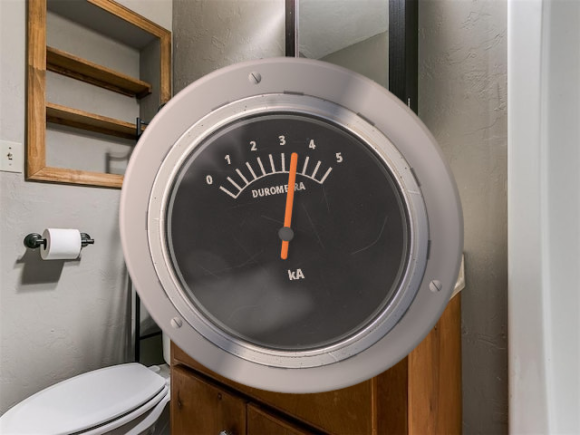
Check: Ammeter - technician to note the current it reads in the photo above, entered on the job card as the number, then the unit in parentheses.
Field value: 3.5 (kA)
